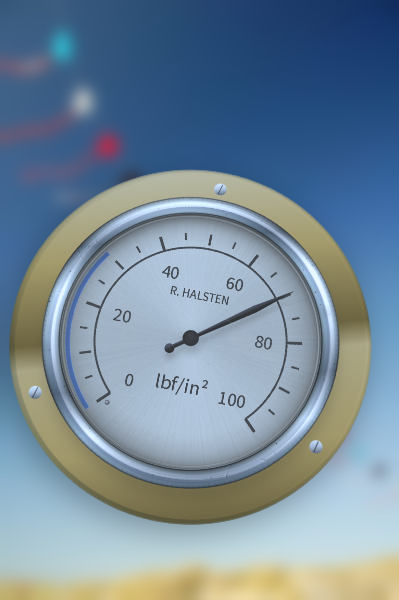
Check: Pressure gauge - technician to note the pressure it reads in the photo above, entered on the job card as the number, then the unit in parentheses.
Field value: 70 (psi)
